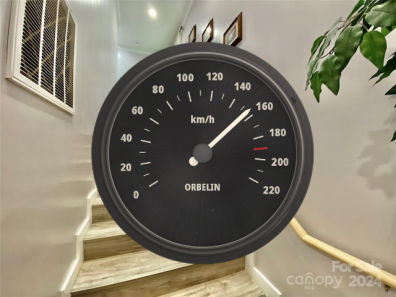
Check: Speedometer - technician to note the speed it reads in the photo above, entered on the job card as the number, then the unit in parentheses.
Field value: 155 (km/h)
